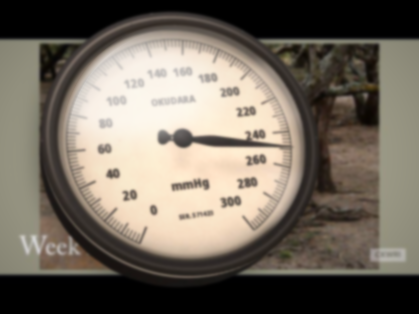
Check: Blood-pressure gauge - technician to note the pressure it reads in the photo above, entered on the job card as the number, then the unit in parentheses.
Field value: 250 (mmHg)
